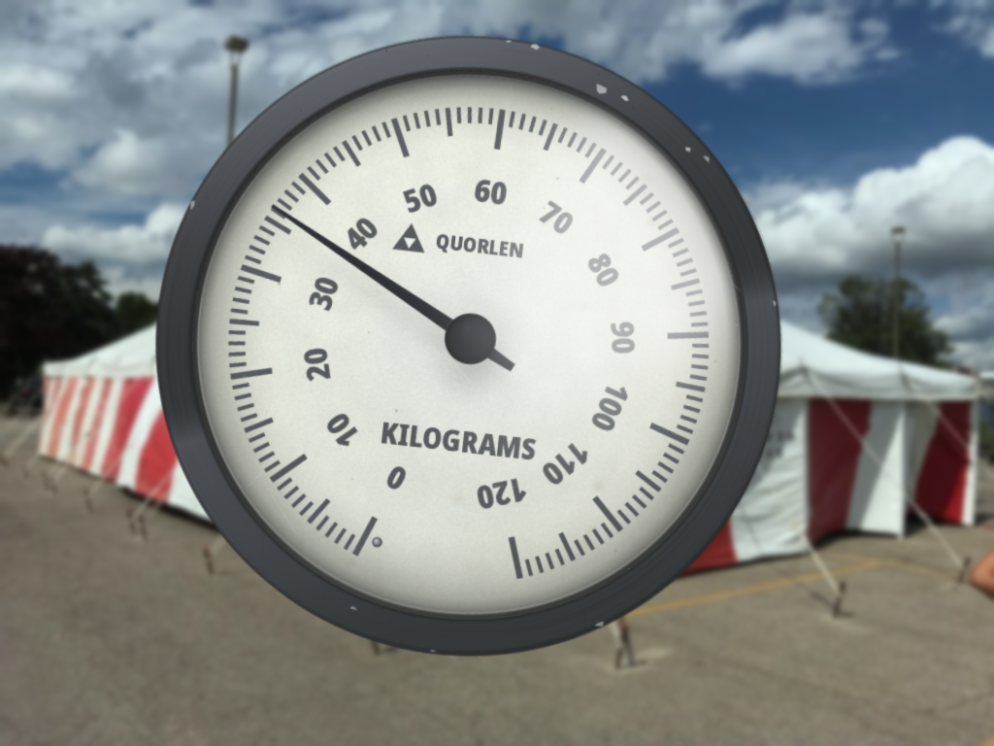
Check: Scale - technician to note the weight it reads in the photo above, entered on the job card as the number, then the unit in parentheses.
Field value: 36 (kg)
